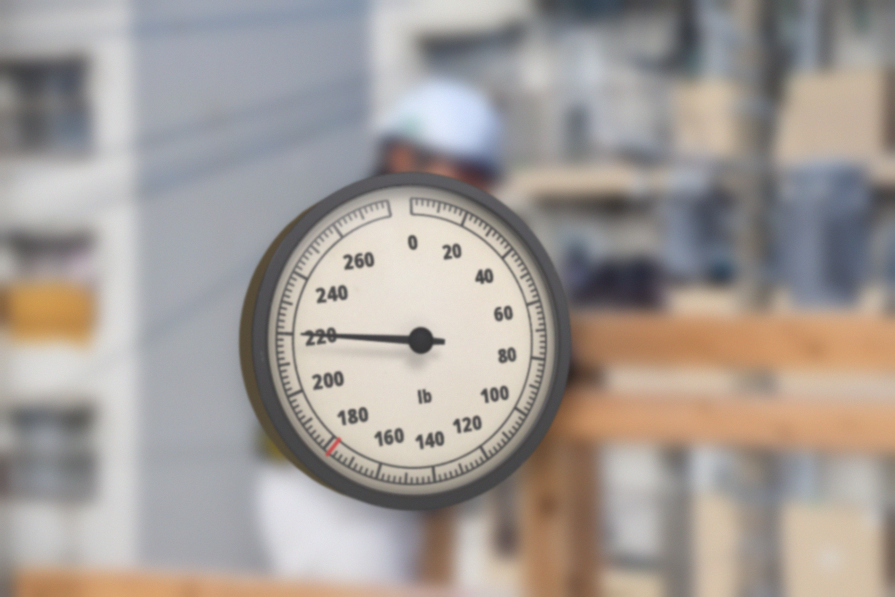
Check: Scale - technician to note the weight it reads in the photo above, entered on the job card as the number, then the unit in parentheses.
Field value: 220 (lb)
